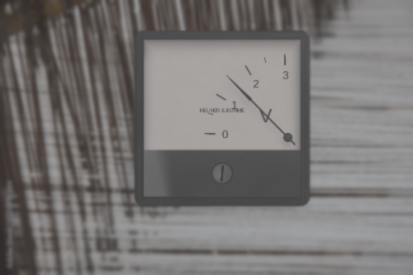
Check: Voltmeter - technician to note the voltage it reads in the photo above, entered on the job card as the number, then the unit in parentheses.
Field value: 1.5 (V)
